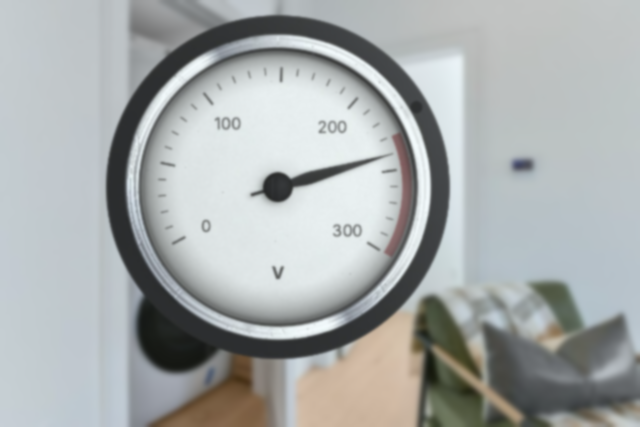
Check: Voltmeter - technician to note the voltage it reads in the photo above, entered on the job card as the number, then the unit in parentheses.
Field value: 240 (V)
